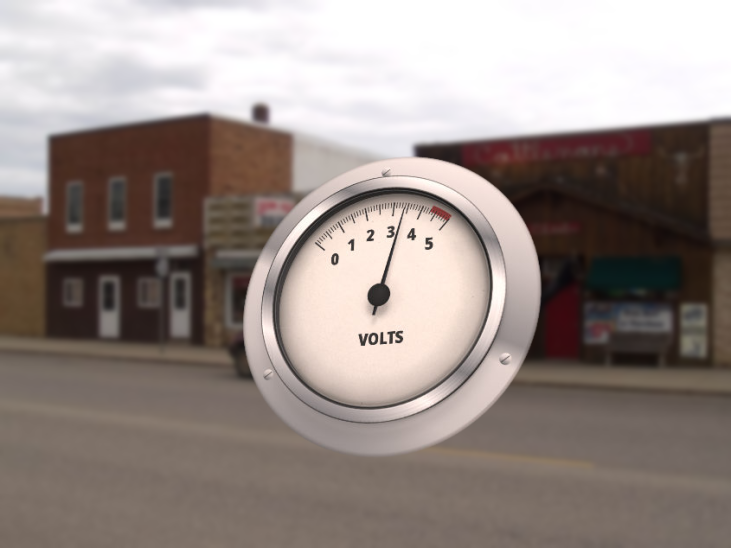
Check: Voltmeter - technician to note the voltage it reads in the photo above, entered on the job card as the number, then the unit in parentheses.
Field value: 3.5 (V)
